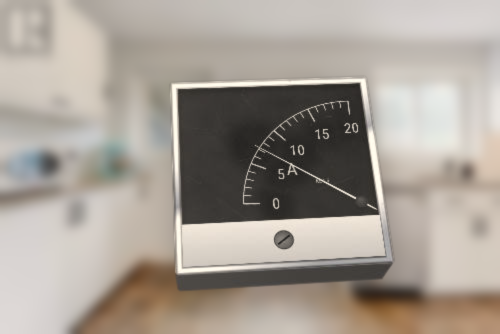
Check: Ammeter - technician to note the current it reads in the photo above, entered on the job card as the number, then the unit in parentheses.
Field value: 7 (A)
